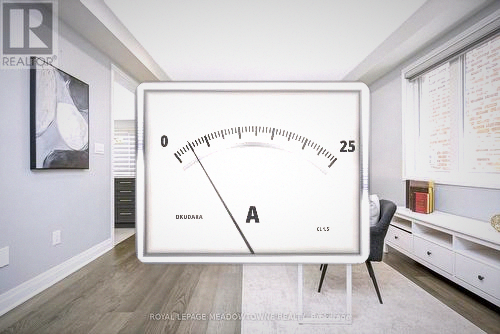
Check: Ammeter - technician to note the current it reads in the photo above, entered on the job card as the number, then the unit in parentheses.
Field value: 2.5 (A)
